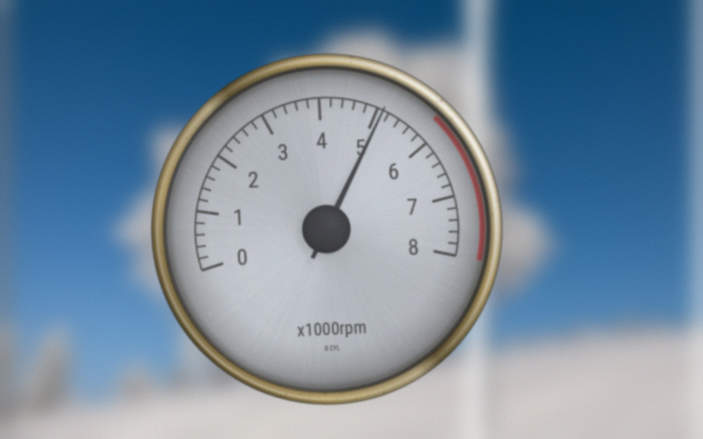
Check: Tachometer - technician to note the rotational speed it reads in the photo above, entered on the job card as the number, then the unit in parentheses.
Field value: 5100 (rpm)
